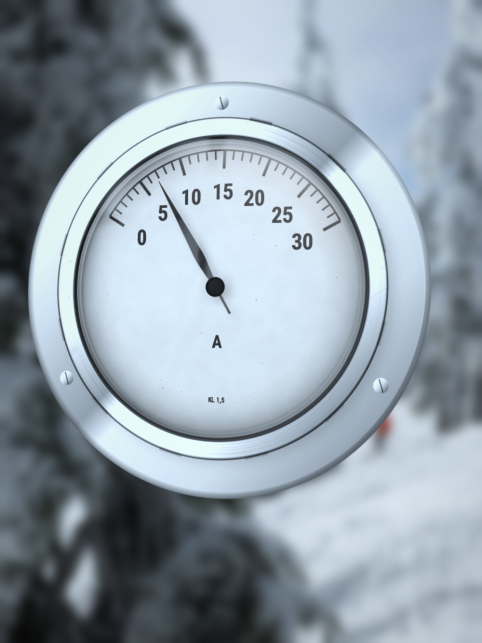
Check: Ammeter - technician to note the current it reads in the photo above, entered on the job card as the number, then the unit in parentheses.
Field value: 7 (A)
